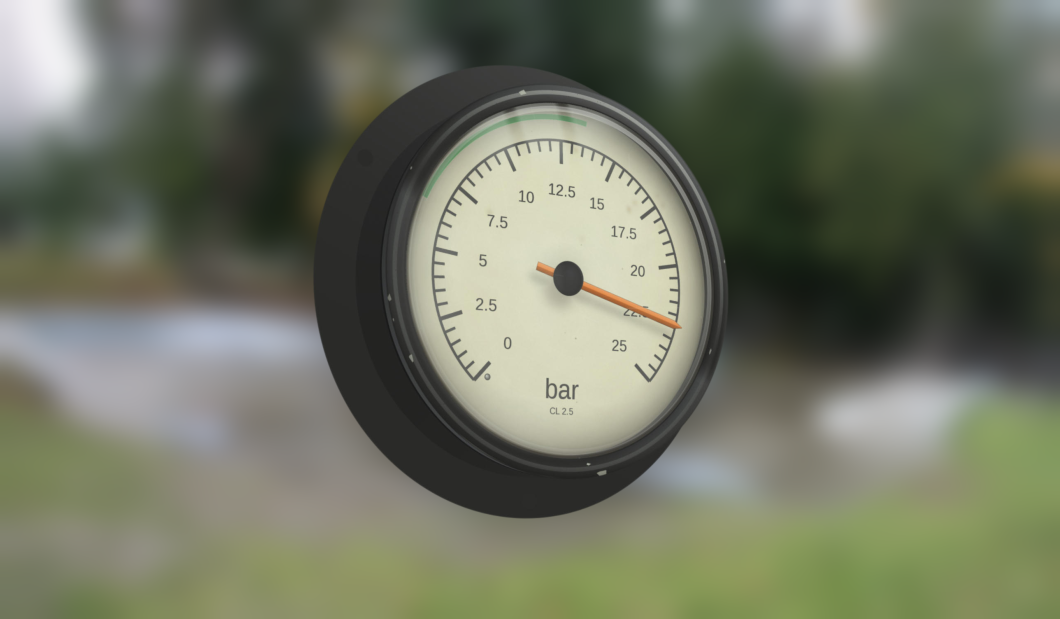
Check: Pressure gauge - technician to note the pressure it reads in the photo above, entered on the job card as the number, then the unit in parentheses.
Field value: 22.5 (bar)
